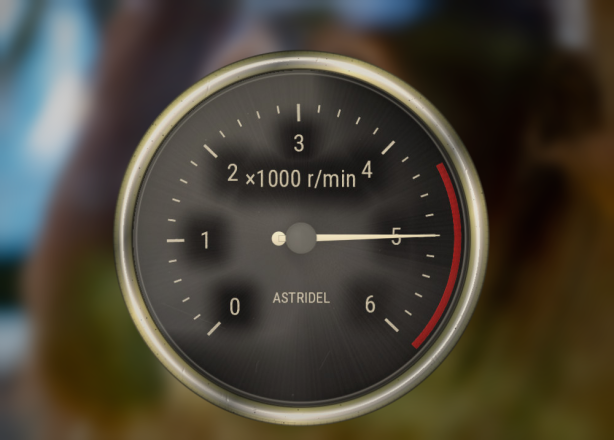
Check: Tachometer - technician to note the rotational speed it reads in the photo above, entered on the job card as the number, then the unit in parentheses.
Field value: 5000 (rpm)
